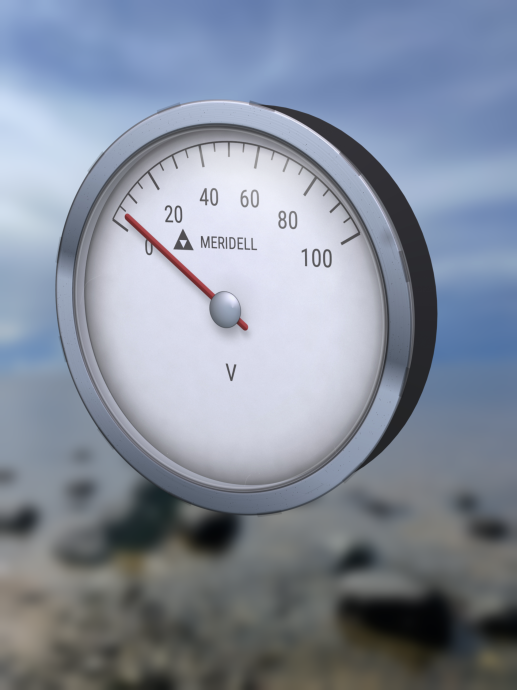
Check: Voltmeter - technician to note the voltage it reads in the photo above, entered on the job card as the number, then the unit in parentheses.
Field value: 5 (V)
